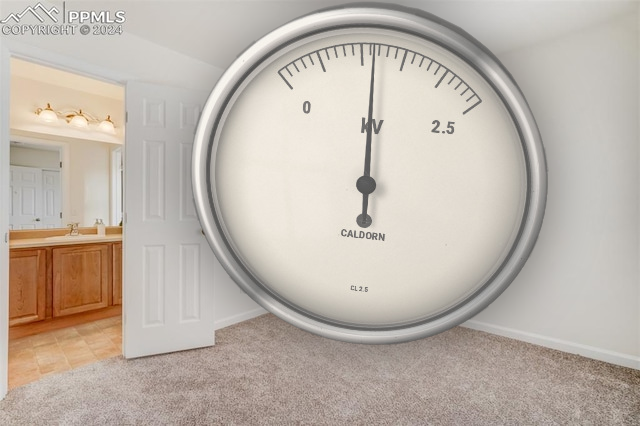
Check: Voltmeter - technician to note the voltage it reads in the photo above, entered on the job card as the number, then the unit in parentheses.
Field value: 1.15 (kV)
